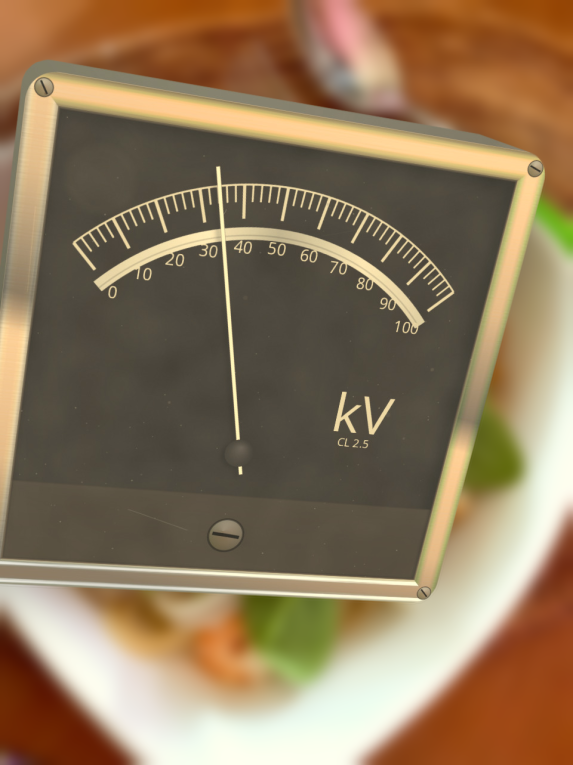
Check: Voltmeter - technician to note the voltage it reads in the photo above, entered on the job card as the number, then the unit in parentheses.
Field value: 34 (kV)
